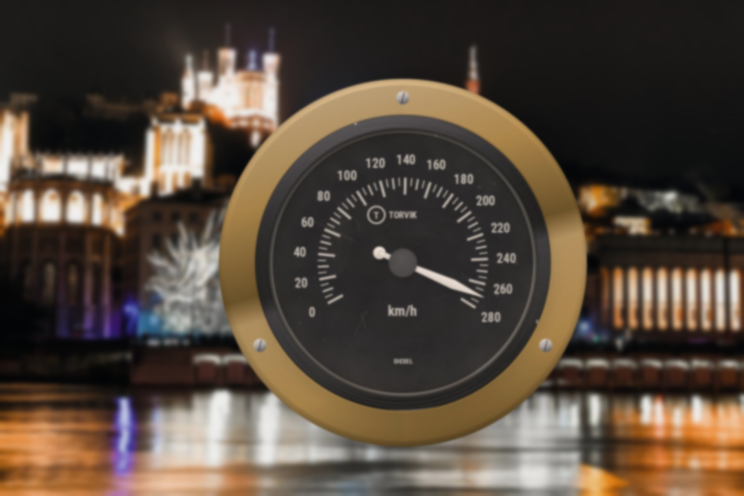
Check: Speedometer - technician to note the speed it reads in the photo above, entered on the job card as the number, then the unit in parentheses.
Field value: 270 (km/h)
